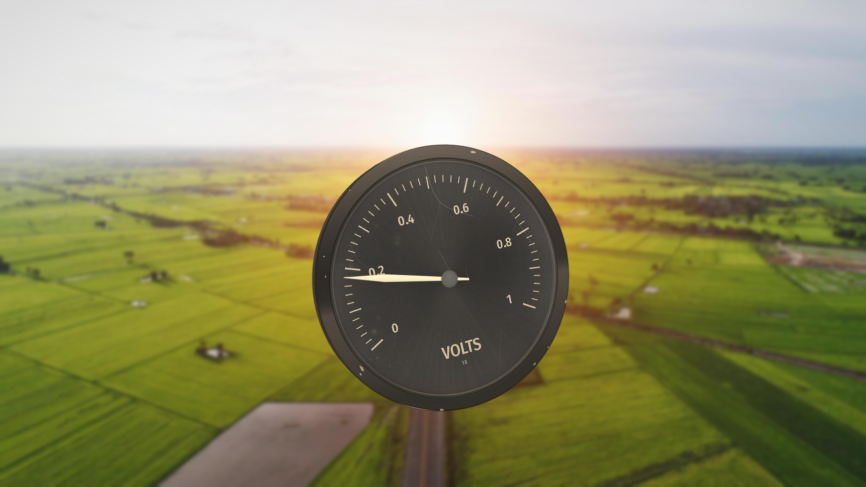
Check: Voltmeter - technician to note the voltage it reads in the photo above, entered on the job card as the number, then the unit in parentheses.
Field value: 0.18 (V)
